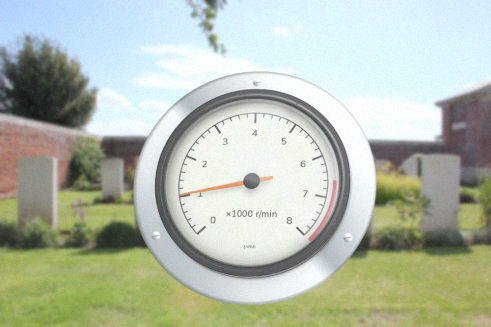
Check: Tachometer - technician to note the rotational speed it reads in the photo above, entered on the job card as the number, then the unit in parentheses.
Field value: 1000 (rpm)
